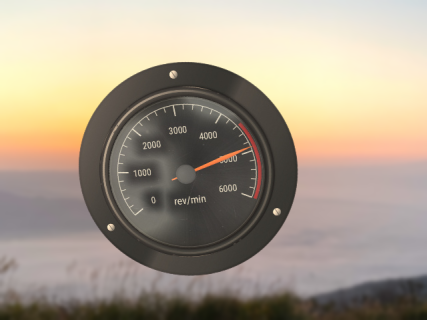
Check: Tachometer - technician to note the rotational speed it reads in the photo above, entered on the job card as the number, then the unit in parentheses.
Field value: 4900 (rpm)
